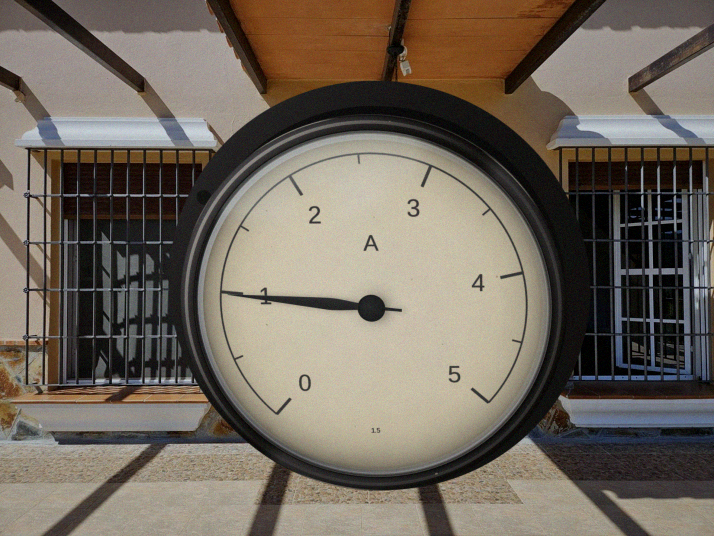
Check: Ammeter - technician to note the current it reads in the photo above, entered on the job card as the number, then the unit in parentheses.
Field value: 1 (A)
